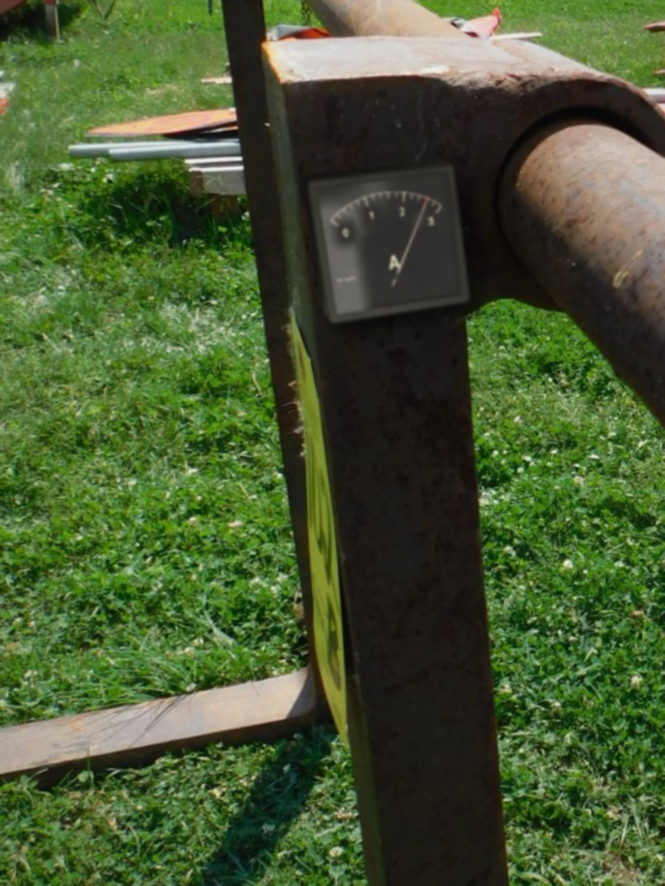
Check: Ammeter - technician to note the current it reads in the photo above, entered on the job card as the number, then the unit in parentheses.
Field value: 2.6 (A)
